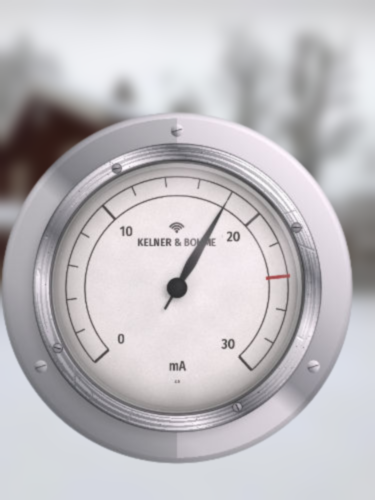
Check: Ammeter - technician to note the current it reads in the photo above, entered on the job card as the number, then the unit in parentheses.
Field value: 18 (mA)
